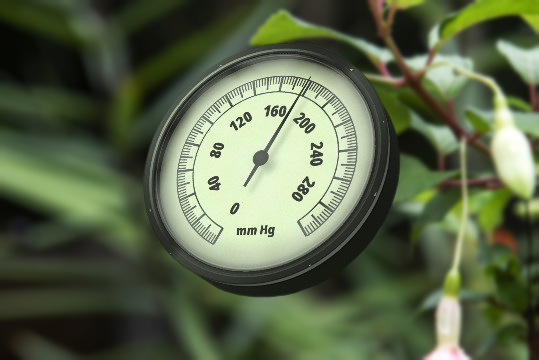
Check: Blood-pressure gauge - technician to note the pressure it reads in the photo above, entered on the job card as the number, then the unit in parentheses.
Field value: 180 (mmHg)
